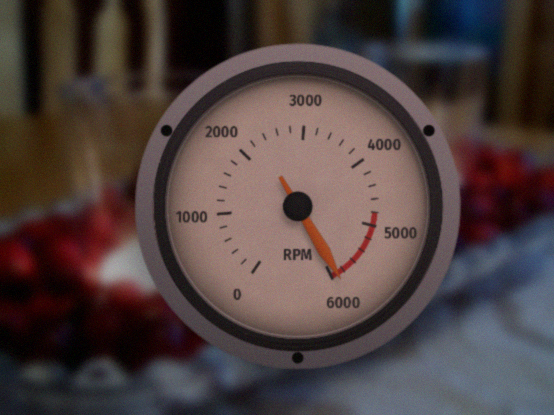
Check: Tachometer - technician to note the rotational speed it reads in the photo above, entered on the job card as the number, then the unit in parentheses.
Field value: 5900 (rpm)
